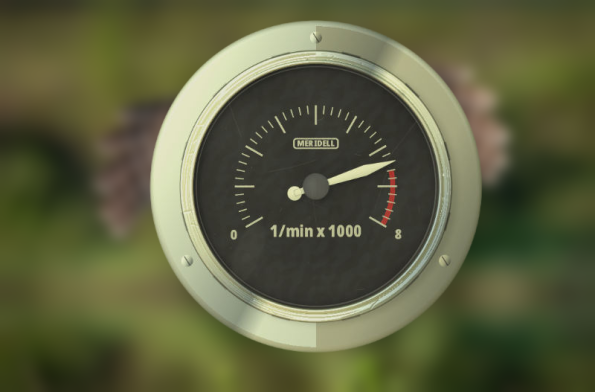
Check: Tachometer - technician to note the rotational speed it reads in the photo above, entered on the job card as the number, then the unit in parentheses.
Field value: 6400 (rpm)
